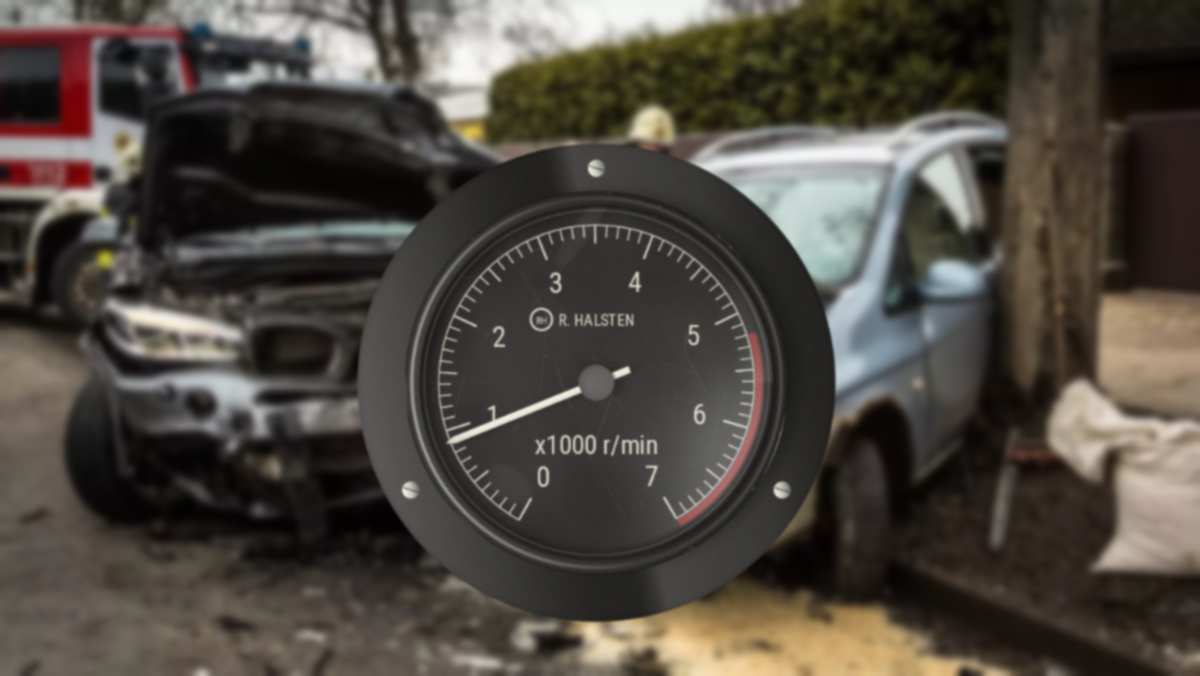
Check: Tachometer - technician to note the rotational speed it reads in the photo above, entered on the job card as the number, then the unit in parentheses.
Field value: 900 (rpm)
